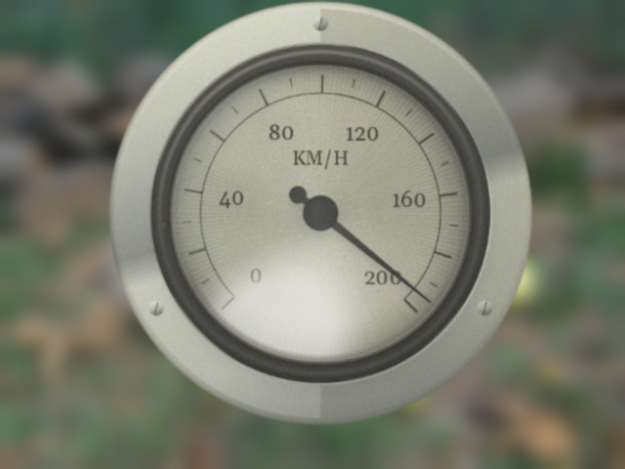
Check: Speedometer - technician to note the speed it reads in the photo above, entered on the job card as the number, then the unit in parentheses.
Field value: 195 (km/h)
